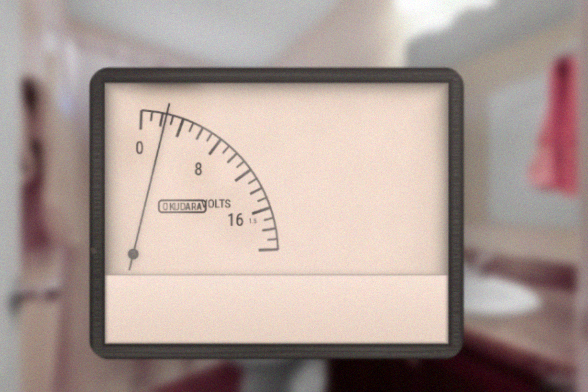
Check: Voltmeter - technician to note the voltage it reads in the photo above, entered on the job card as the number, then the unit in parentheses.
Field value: 2.5 (V)
